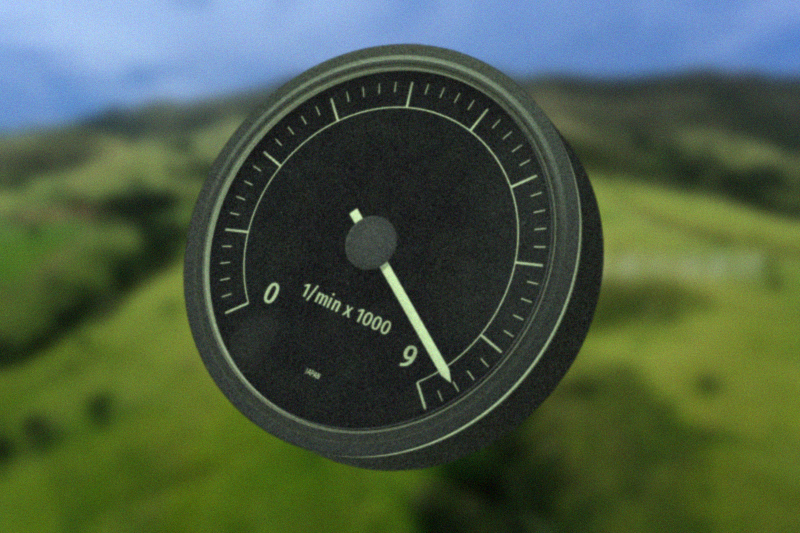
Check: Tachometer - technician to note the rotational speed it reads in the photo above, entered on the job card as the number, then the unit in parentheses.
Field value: 8600 (rpm)
